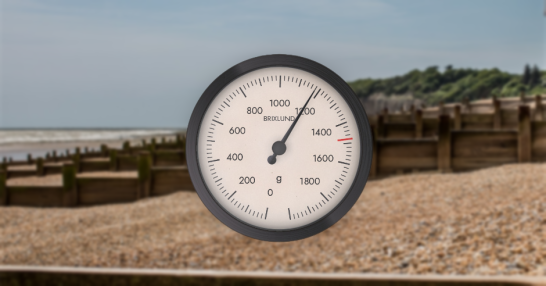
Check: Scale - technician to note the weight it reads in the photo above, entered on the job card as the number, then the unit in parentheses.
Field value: 1180 (g)
